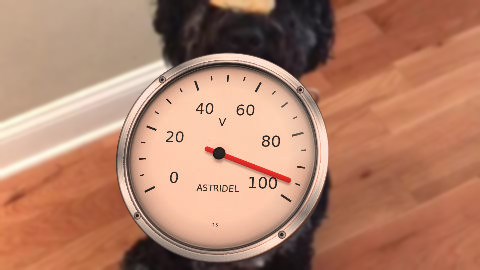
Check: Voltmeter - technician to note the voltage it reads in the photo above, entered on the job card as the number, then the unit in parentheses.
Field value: 95 (V)
